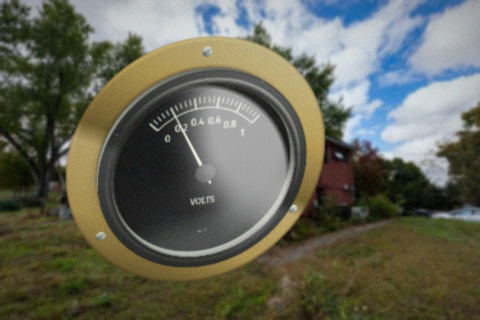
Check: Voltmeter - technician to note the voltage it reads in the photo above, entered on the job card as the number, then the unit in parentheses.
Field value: 0.2 (V)
